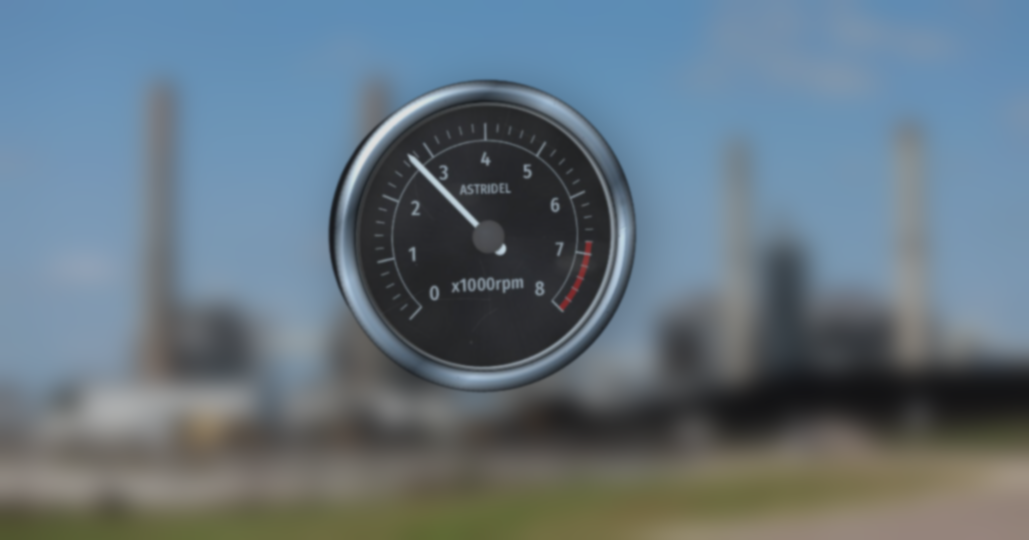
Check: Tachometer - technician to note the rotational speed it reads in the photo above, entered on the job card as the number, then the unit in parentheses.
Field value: 2700 (rpm)
